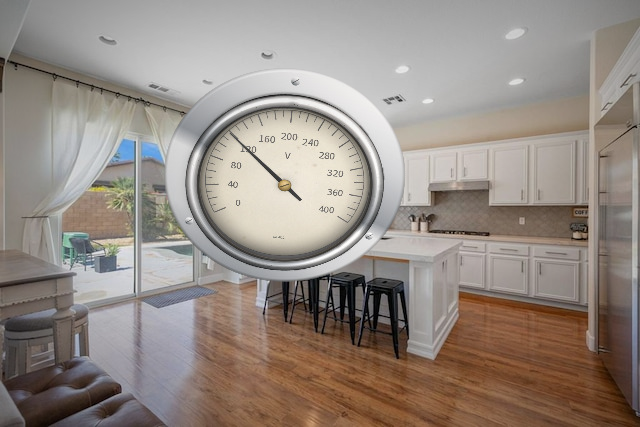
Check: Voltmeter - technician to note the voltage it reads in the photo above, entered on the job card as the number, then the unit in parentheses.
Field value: 120 (V)
